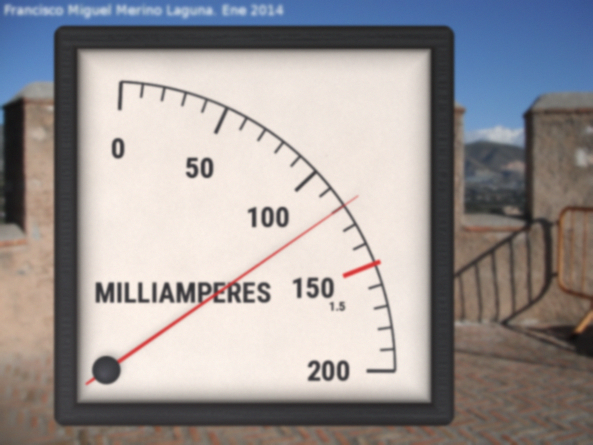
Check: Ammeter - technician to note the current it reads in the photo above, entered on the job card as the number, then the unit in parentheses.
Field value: 120 (mA)
